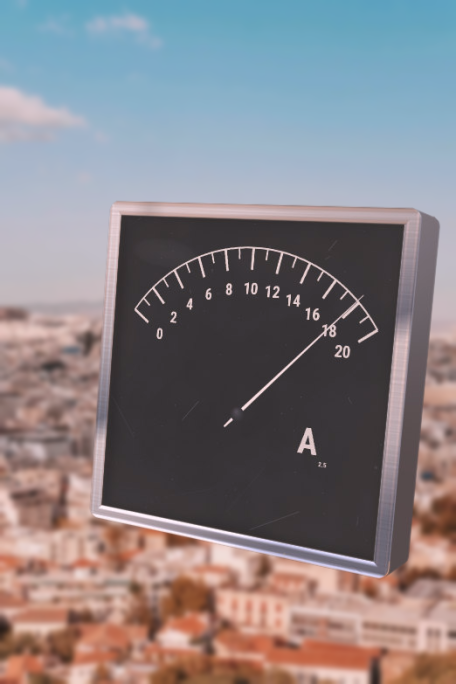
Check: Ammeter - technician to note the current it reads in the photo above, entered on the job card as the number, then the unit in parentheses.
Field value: 18 (A)
